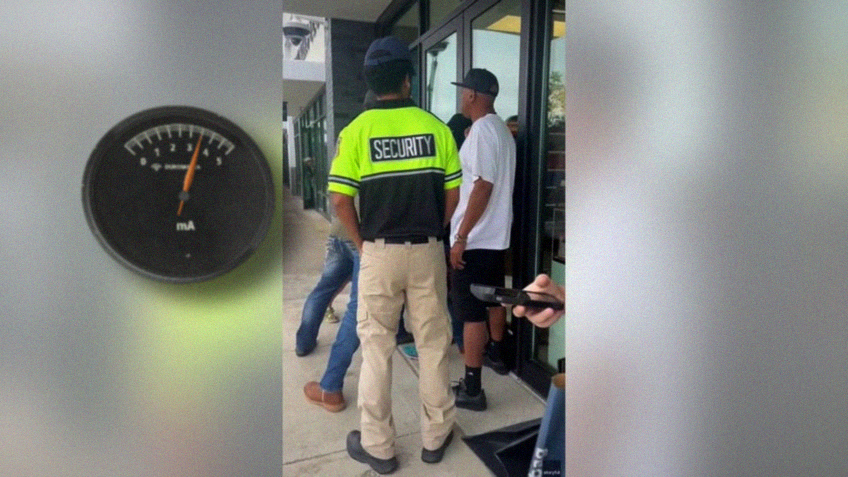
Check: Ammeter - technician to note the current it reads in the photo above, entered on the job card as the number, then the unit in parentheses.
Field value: 3.5 (mA)
